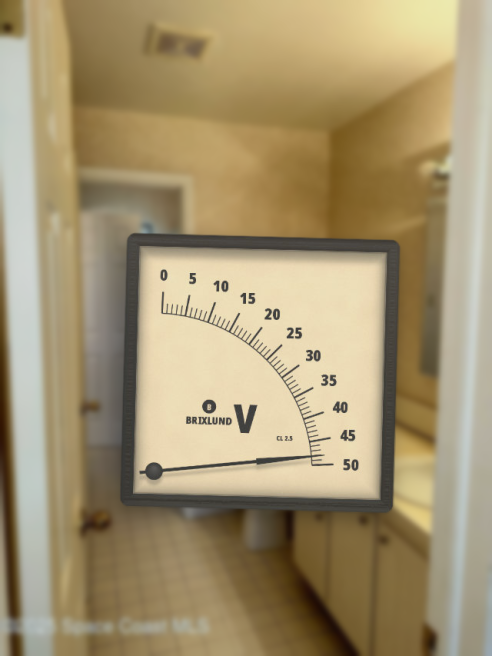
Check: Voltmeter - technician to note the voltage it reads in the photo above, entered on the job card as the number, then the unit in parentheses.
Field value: 48 (V)
